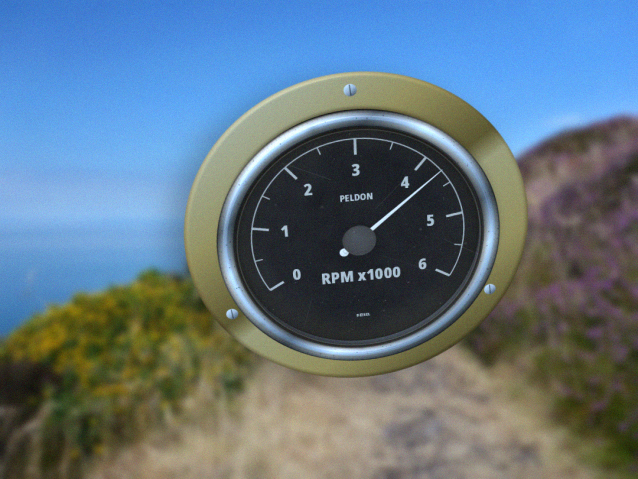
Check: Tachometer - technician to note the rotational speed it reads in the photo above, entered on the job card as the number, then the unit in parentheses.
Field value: 4250 (rpm)
